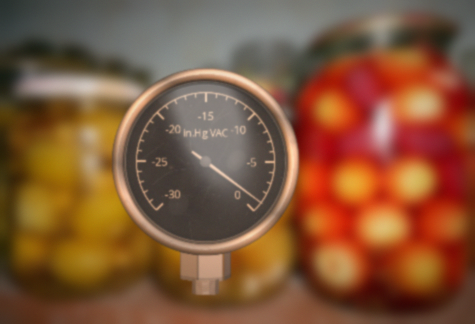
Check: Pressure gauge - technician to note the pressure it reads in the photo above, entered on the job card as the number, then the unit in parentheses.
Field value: -1 (inHg)
